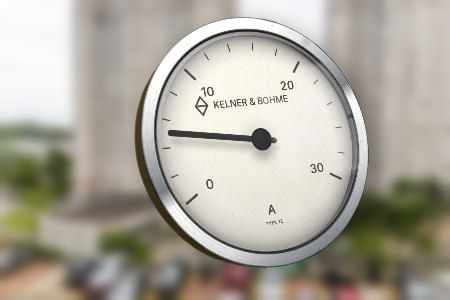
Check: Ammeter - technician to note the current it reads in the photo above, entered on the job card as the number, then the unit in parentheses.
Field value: 5 (A)
